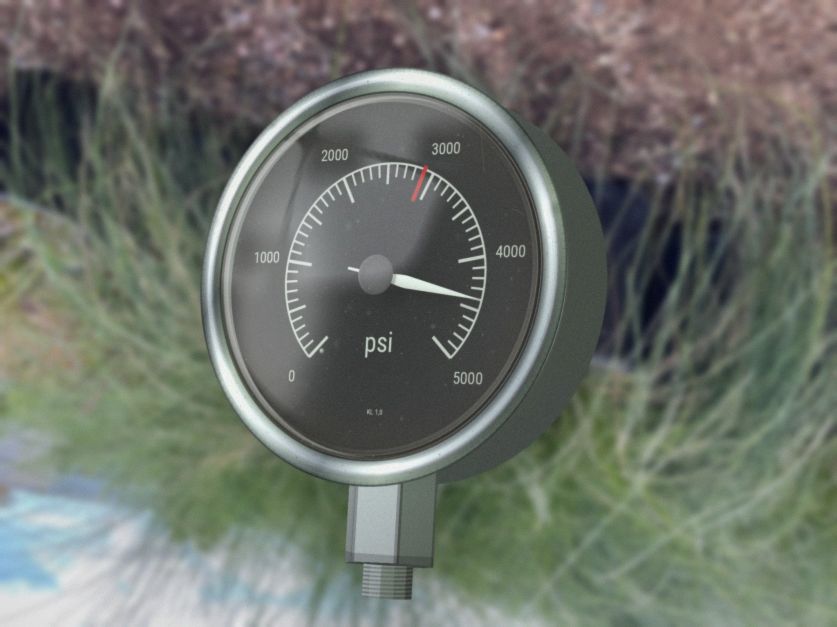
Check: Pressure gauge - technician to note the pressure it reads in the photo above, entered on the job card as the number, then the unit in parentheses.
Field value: 4400 (psi)
